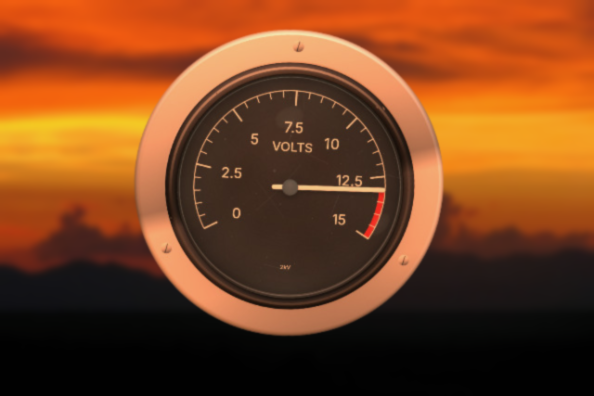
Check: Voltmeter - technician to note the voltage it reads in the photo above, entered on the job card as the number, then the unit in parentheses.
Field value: 13 (V)
